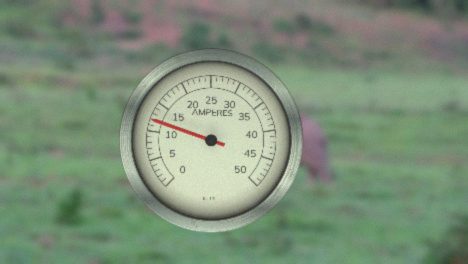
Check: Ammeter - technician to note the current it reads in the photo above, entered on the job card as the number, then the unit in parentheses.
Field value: 12 (A)
